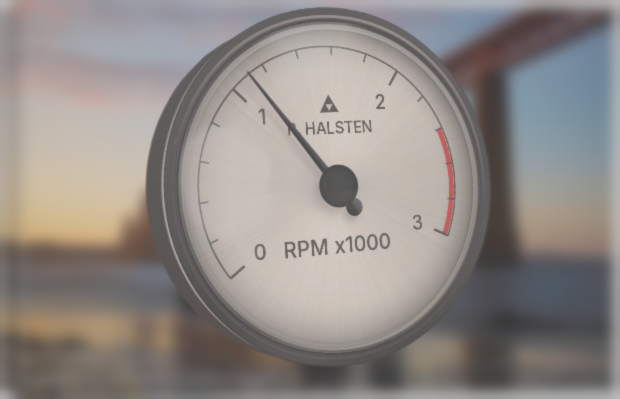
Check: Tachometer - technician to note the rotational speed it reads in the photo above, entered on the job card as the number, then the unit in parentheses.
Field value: 1100 (rpm)
